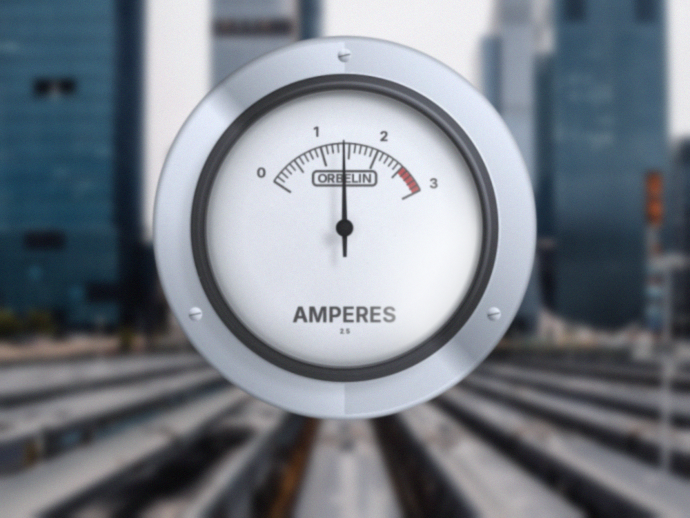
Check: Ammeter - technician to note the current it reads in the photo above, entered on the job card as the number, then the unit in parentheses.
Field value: 1.4 (A)
